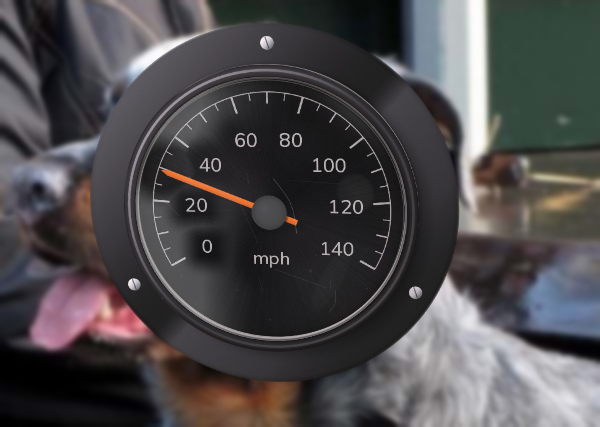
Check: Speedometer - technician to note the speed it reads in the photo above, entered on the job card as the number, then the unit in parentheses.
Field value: 30 (mph)
